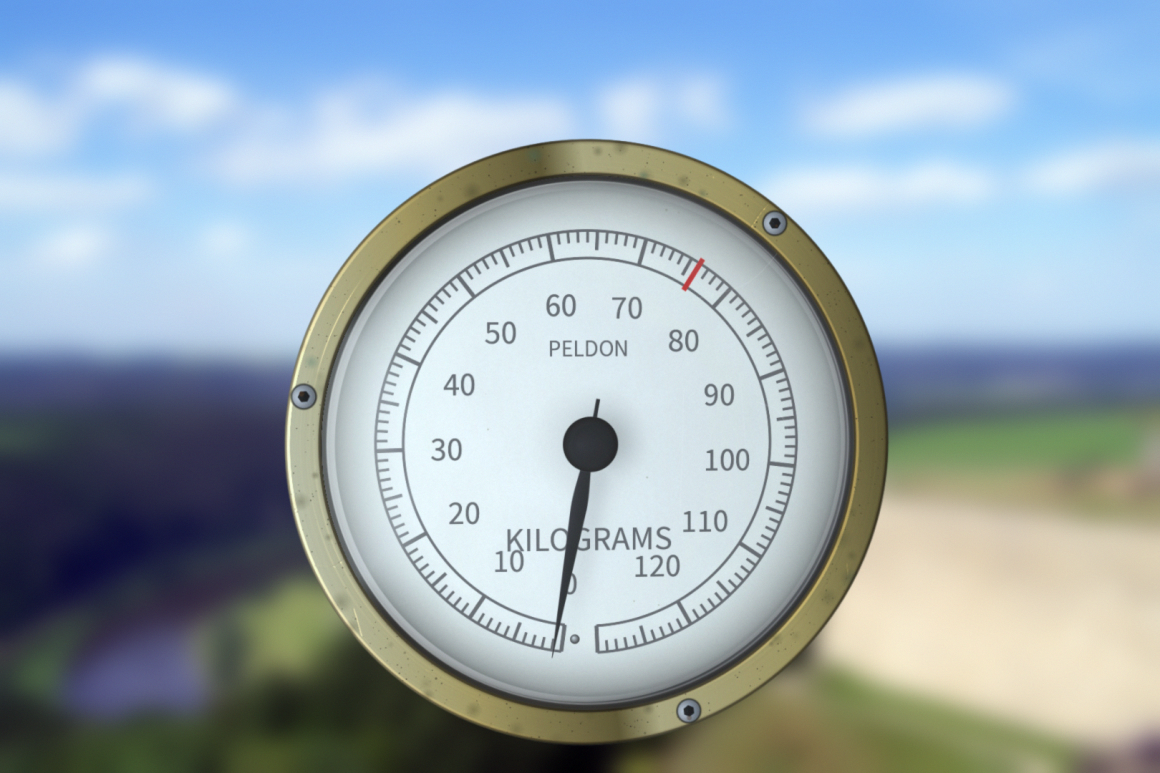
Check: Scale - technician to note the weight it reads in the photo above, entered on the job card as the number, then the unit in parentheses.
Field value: 1 (kg)
